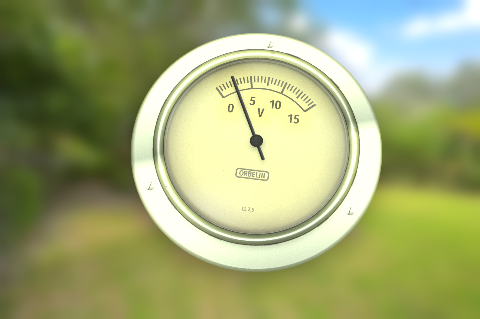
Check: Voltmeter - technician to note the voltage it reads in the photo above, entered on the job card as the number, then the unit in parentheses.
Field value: 2.5 (V)
